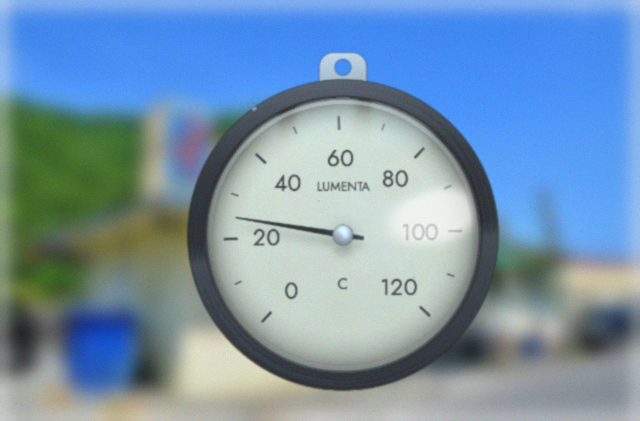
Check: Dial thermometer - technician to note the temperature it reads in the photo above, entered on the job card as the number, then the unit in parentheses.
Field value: 25 (°C)
